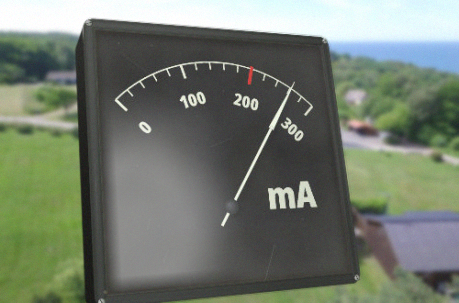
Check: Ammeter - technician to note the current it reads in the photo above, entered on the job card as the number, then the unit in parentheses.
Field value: 260 (mA)
